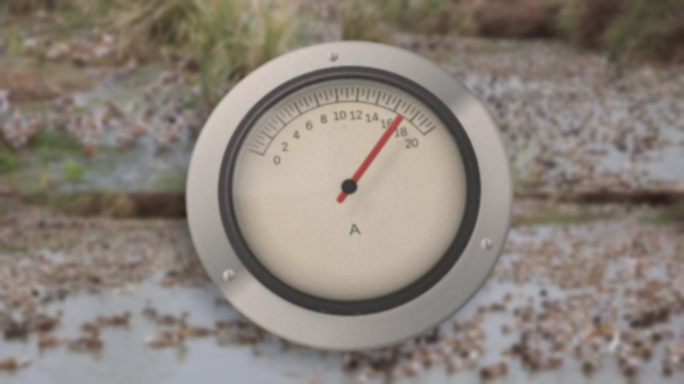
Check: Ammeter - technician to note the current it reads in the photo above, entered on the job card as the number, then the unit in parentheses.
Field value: 17 (A)
